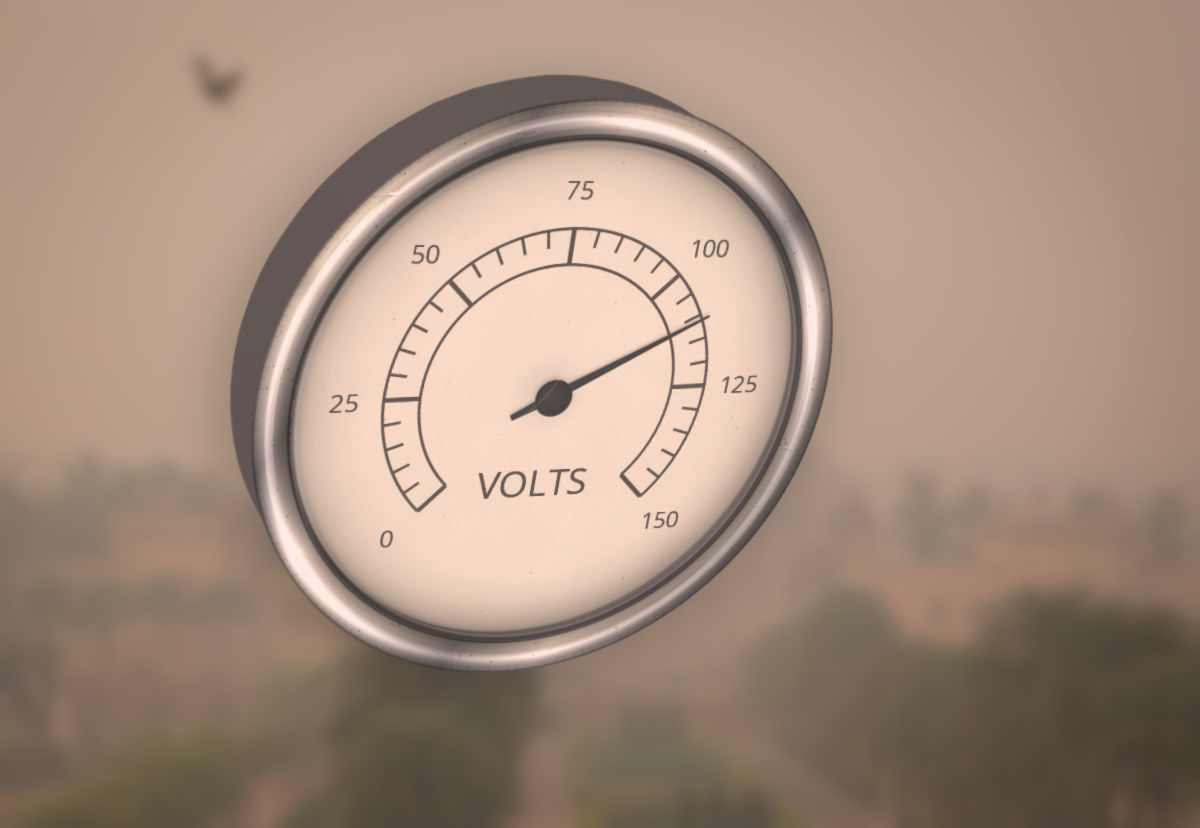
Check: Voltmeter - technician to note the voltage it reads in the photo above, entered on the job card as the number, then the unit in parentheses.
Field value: 110 (V)
